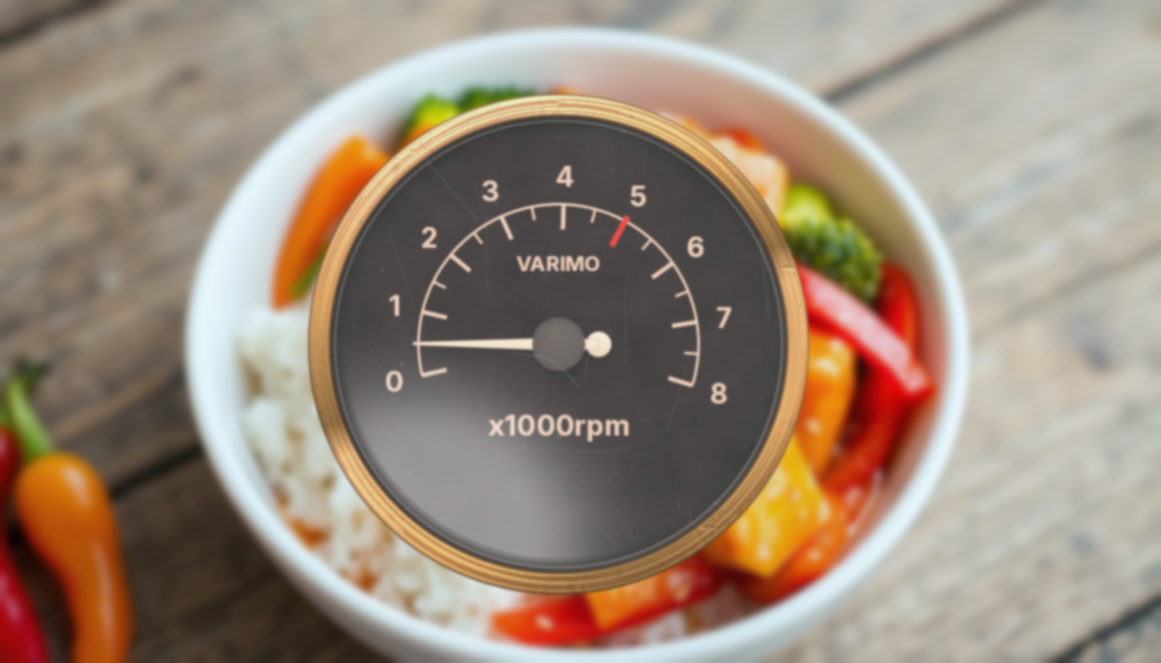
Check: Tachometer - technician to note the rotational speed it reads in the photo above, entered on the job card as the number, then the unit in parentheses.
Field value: 500 (rpm)
